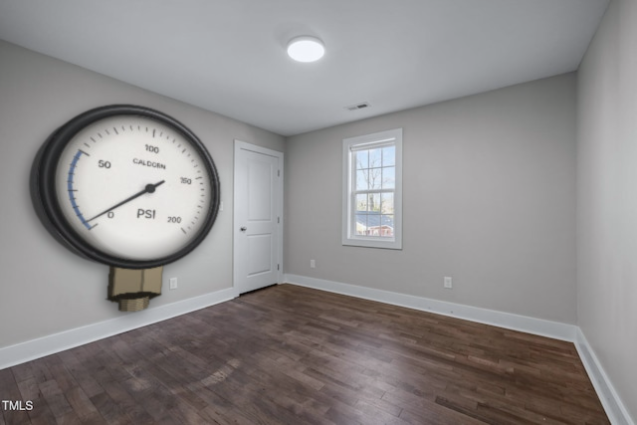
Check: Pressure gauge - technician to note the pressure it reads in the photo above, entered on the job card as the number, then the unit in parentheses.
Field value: 5 (psi)
